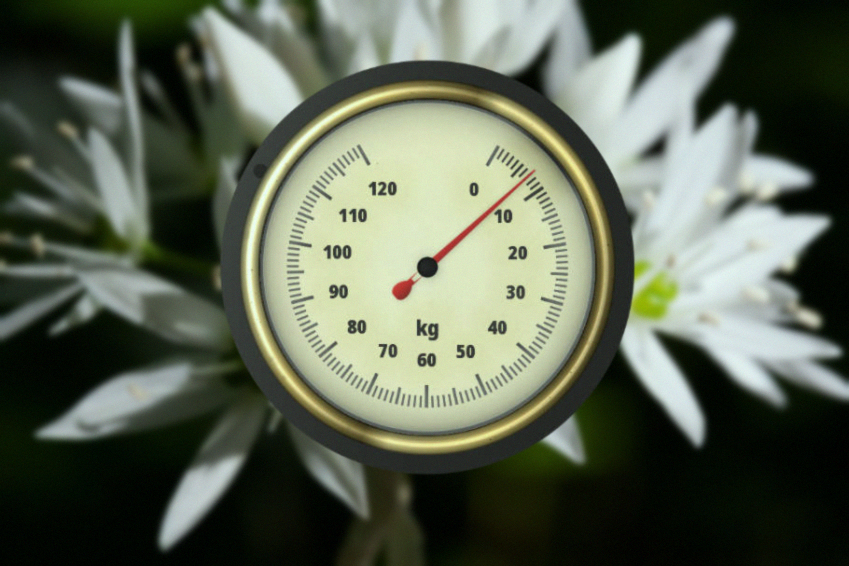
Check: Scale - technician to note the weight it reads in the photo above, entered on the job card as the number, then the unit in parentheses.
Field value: 7 (kg)
